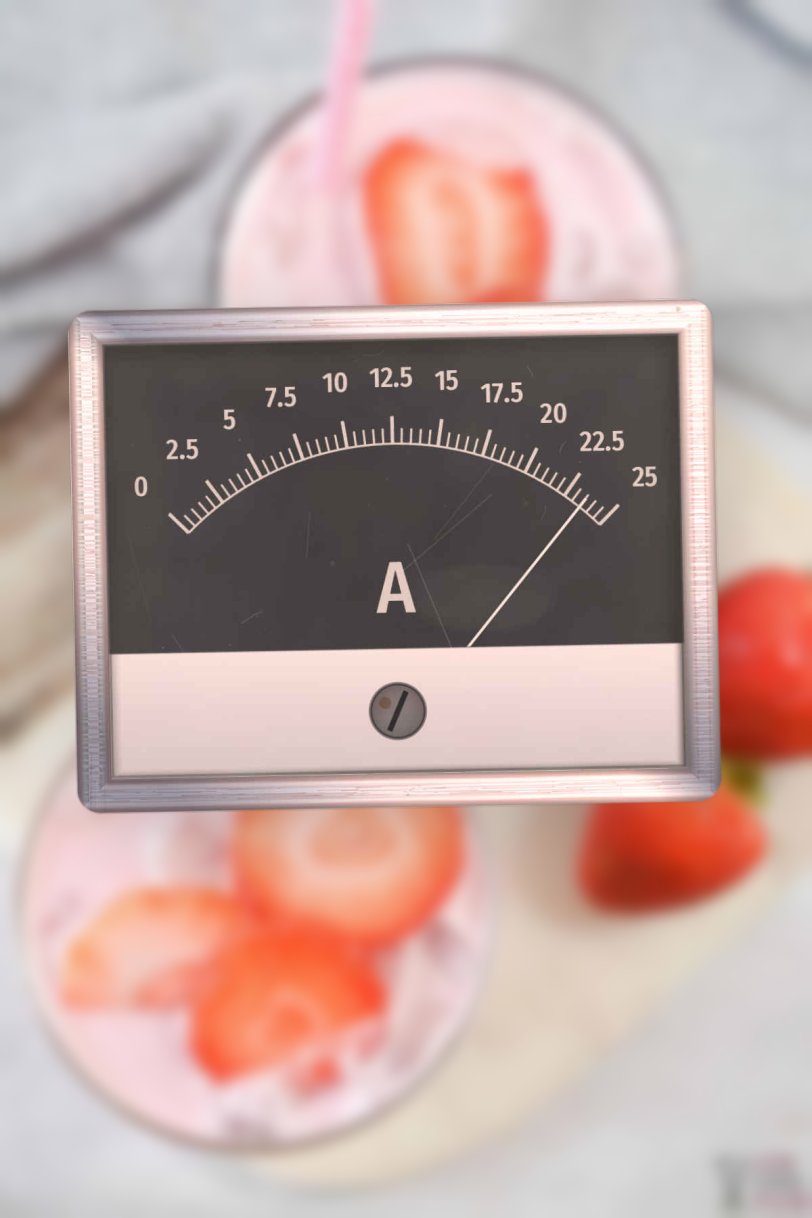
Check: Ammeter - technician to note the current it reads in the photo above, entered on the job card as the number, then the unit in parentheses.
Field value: 23.5 (A)
